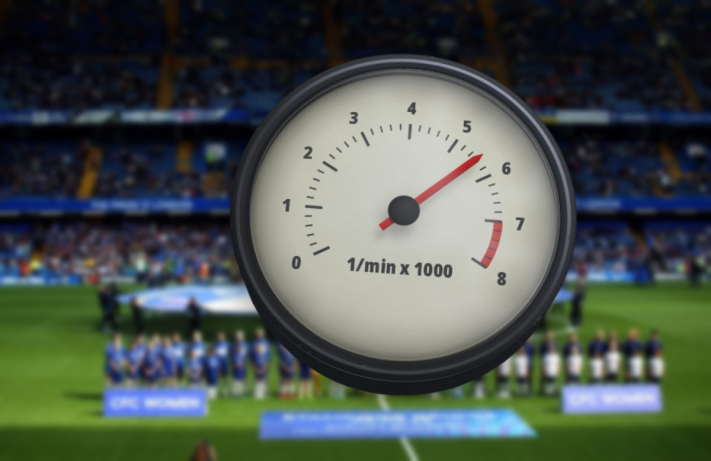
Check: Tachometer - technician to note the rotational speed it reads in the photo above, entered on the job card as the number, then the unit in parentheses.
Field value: 5600 (rpm)
